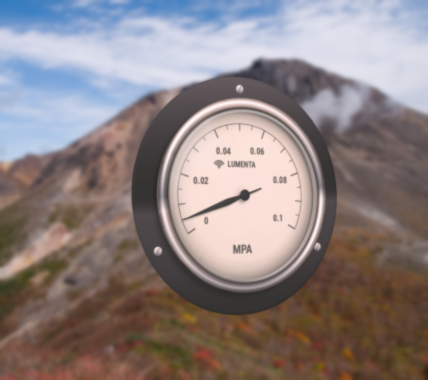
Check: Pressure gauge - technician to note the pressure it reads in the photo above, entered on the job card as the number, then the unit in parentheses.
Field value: 0.005 (MPa)
